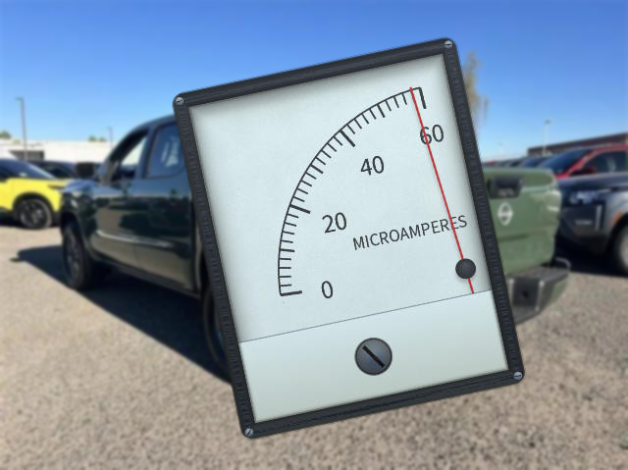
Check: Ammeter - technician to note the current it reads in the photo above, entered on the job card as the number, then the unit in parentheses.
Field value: 58 (µA)
